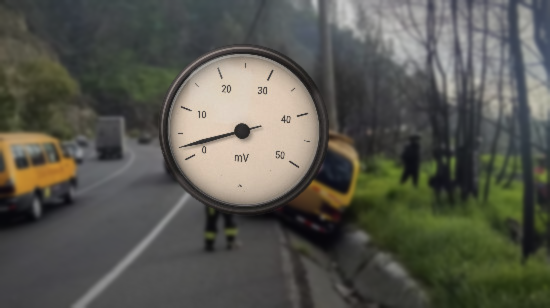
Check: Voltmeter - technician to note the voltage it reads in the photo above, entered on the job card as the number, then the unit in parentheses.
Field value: 2.5 (mV)
